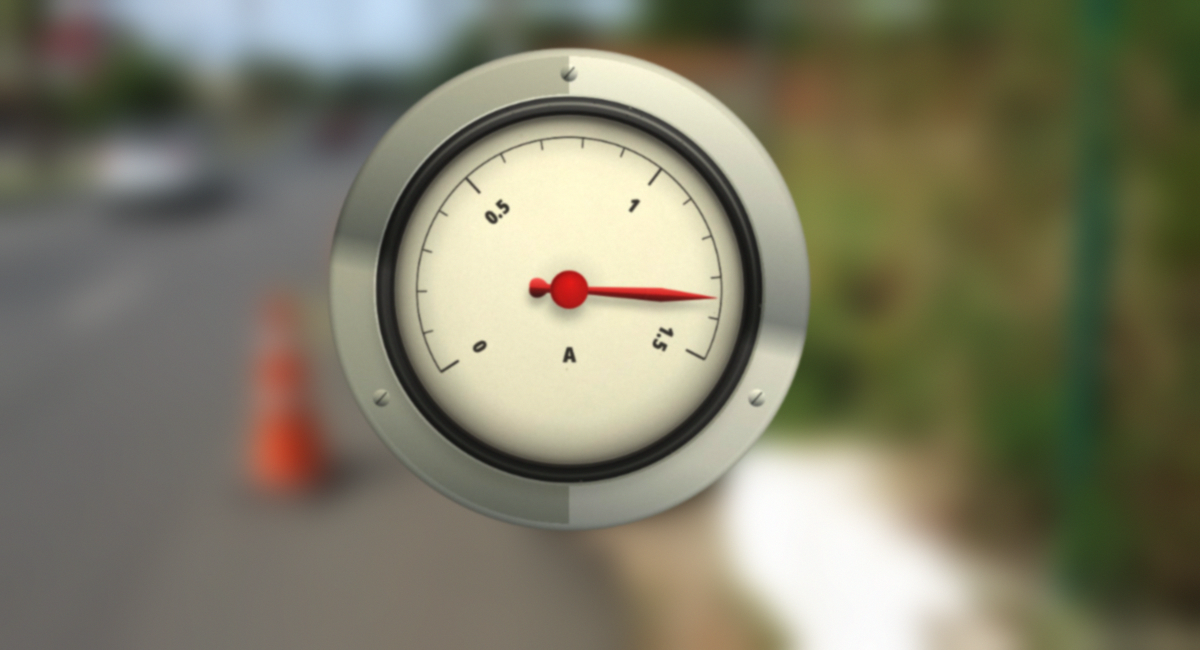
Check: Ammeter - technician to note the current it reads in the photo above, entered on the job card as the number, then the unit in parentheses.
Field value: 1.35 (A)
